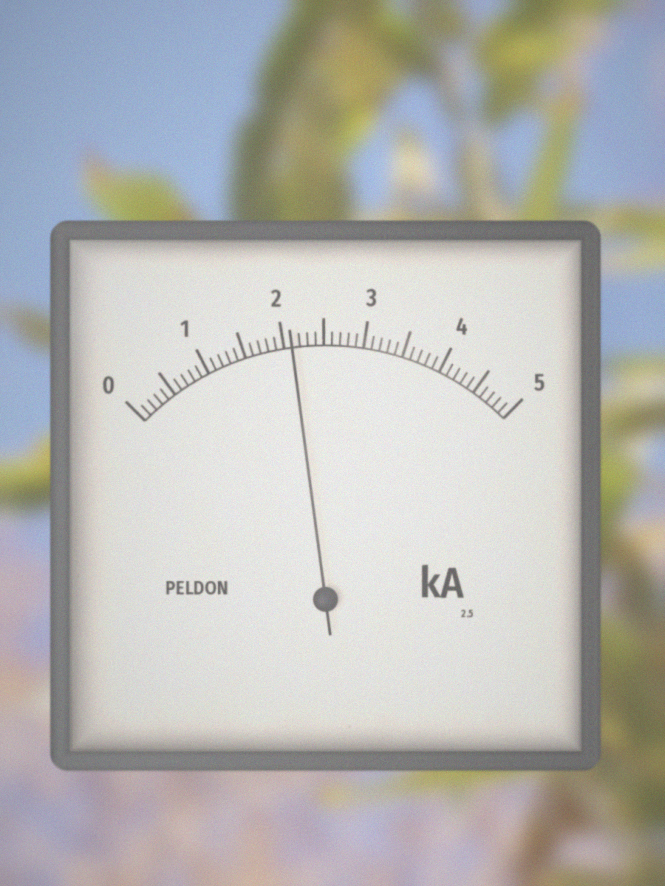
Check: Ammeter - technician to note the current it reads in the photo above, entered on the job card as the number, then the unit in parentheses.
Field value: 2.1 (kA)
